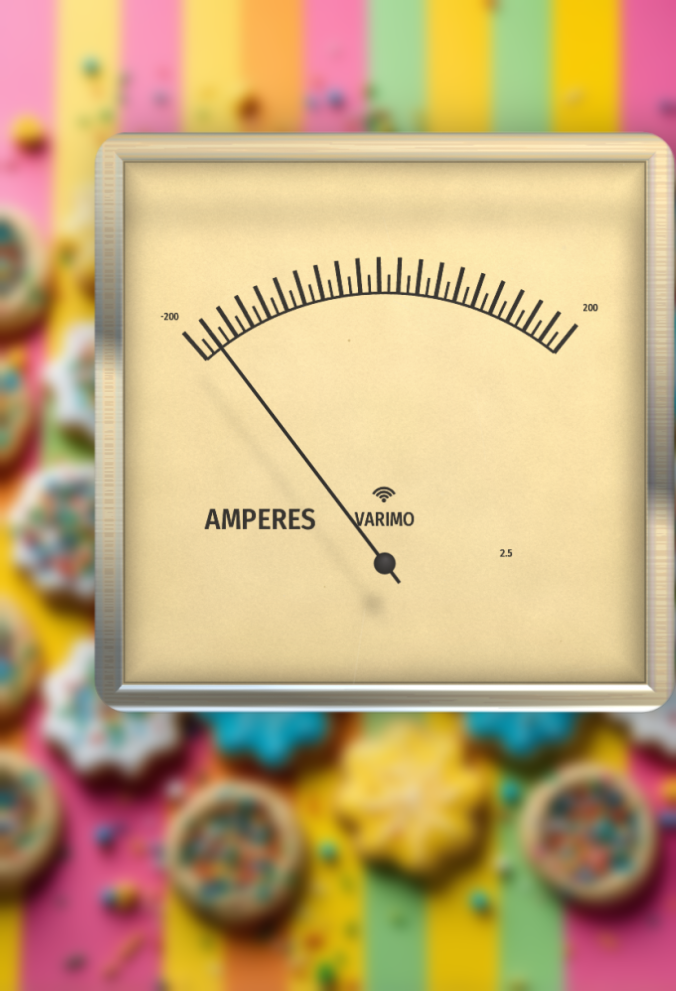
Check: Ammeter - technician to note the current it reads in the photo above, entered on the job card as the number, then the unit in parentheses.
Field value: -180 (A)
